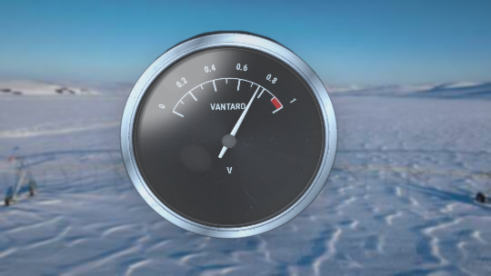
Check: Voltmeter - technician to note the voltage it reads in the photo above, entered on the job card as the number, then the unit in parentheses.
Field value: 0.75 (V)
